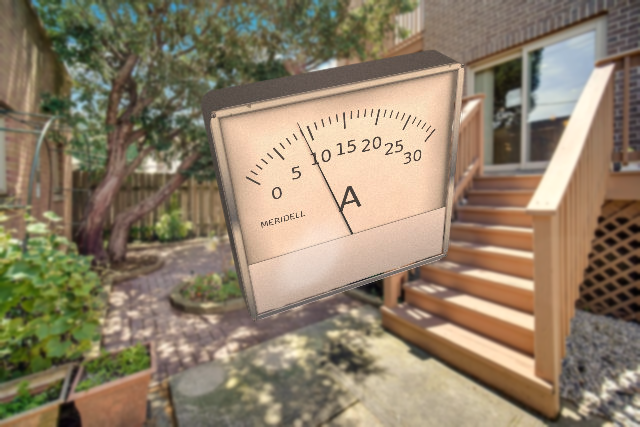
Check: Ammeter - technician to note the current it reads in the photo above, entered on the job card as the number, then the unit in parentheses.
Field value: 9 (A)
